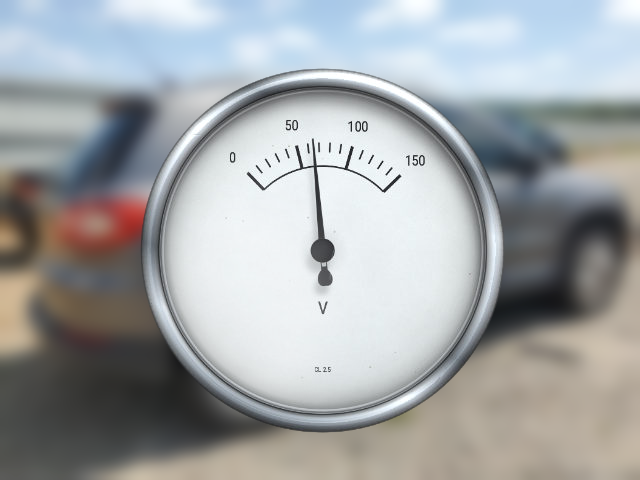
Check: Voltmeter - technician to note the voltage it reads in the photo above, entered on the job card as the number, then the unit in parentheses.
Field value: 65 (V)
